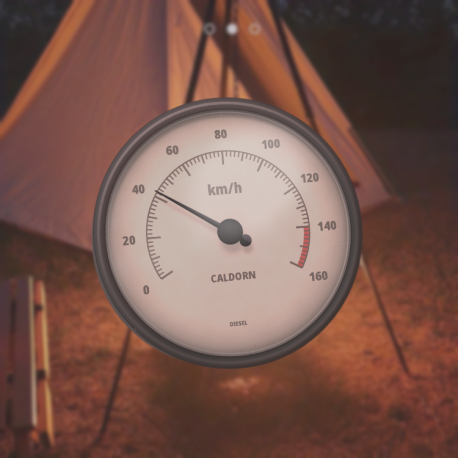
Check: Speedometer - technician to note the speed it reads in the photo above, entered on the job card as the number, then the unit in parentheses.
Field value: 42 (km/h)
